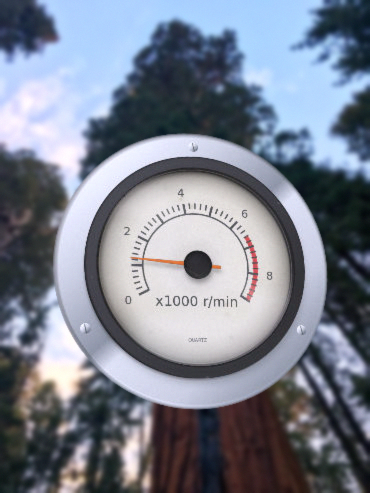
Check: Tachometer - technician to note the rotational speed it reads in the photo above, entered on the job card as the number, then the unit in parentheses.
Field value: 1200 (rpm)
